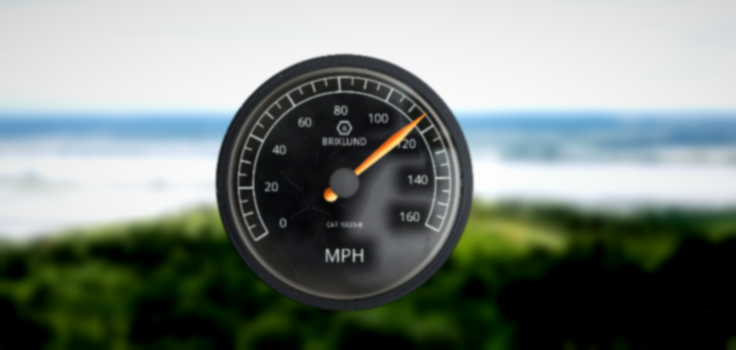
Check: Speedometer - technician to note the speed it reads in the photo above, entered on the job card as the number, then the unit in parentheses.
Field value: 115 (mph)
